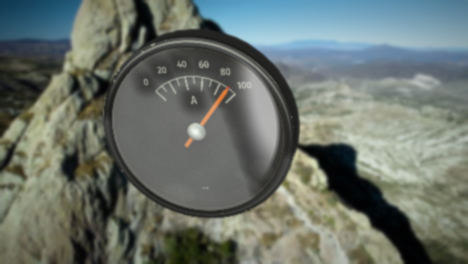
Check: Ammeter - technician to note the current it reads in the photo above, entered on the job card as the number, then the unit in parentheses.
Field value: 90 (A)
